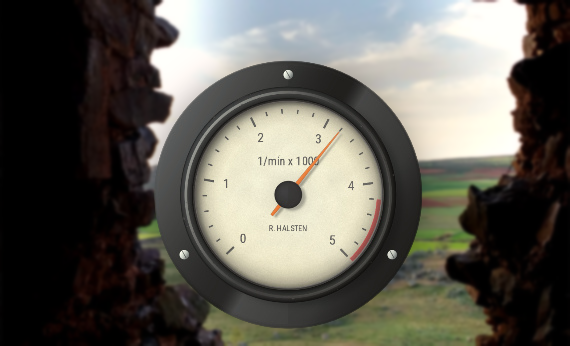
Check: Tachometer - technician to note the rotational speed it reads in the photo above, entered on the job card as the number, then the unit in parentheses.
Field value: 3200 (rpm)
